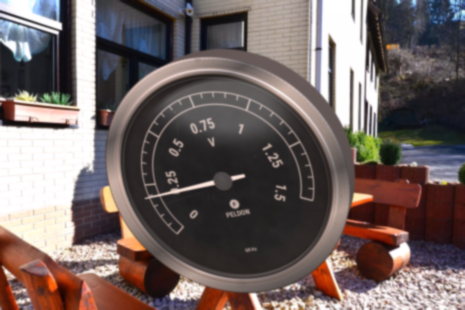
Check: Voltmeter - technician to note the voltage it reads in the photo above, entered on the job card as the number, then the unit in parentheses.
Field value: 0.2 (V)
